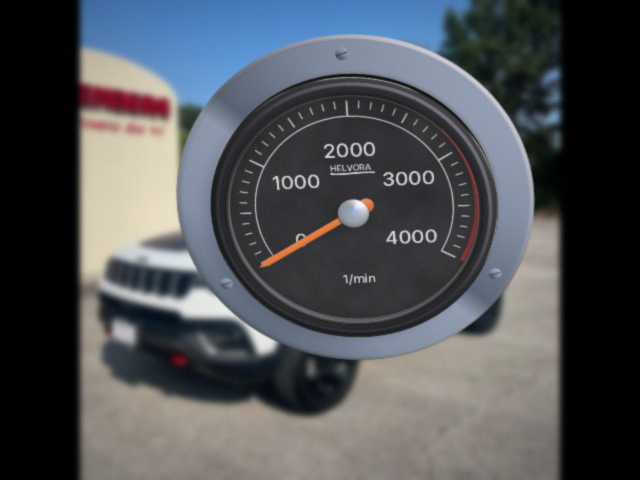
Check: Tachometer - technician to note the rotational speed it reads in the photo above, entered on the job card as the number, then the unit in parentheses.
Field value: 0 (rpm)
